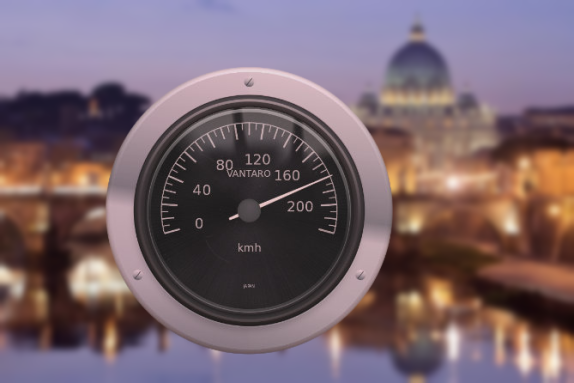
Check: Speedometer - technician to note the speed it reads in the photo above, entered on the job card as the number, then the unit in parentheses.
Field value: 180 (km/h)
